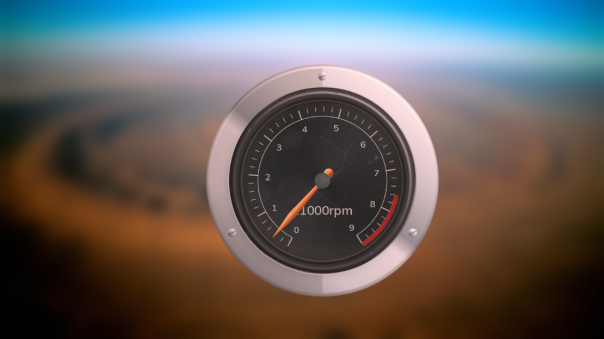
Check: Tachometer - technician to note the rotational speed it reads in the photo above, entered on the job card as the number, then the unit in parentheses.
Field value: 400 (rpm)
